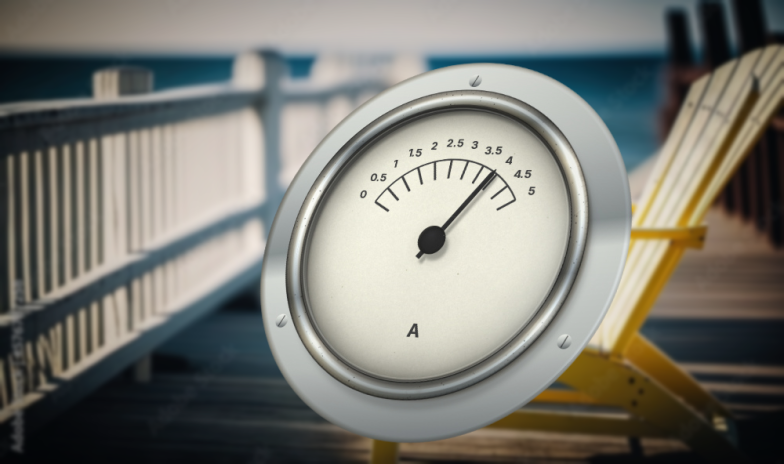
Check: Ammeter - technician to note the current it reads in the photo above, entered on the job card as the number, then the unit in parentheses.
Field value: 4 (A)
